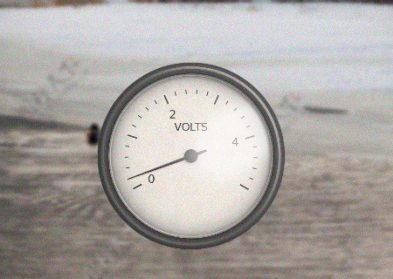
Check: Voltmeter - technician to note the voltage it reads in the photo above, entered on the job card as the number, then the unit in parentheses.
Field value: 0.2 (V)
